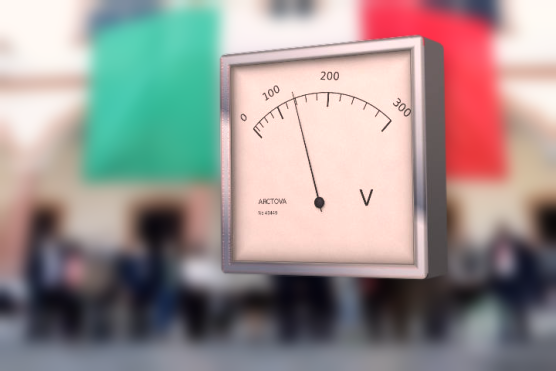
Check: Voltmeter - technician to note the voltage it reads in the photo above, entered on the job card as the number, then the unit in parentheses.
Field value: 140 (V)
